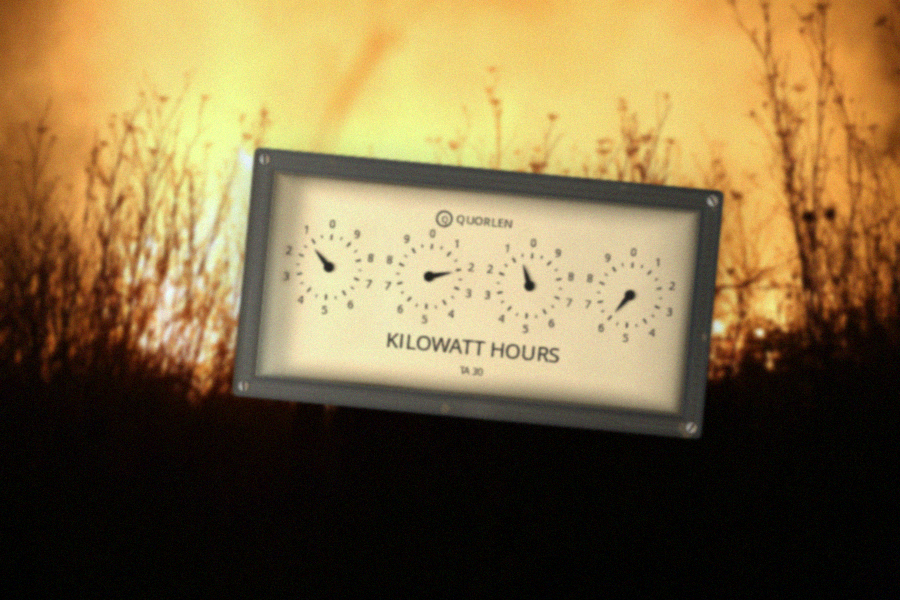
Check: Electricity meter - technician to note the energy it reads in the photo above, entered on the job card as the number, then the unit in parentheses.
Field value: 1206 (kWh)
